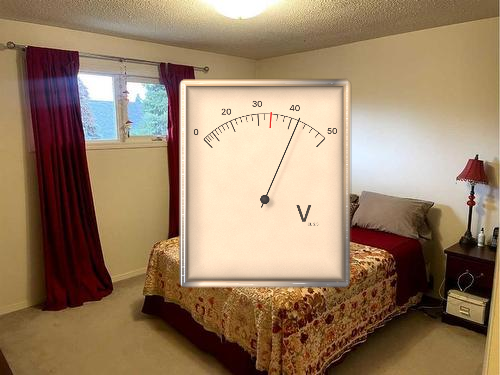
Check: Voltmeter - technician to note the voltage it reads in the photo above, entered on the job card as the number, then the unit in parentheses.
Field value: 42 (V)
